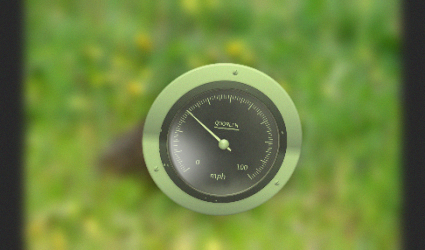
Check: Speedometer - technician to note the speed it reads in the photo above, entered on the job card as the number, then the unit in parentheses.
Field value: 30 (mph)
